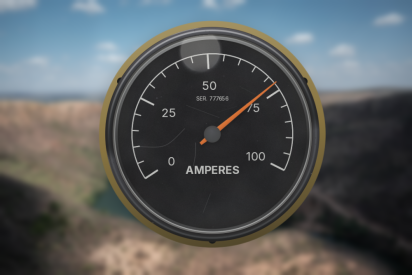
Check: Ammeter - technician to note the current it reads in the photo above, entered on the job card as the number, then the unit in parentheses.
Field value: 72.5 (A)
